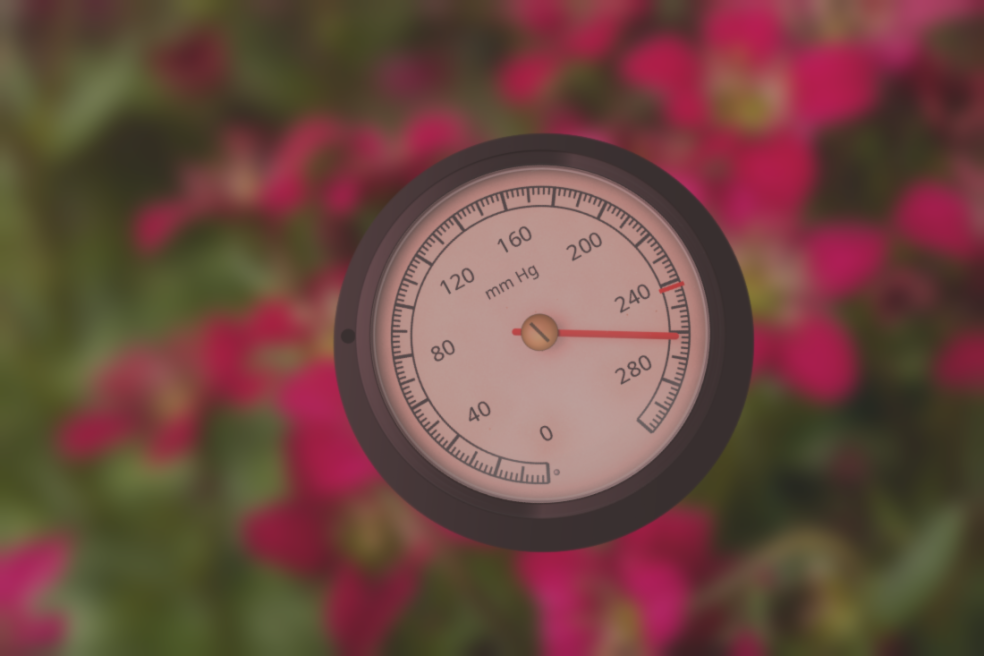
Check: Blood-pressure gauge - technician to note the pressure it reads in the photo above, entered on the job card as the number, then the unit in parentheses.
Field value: 262 (mmHg)
